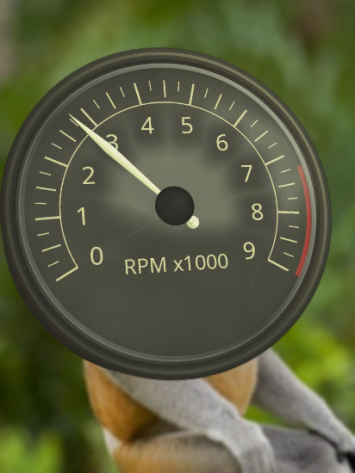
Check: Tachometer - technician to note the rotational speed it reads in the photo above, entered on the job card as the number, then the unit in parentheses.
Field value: 2750 (rpm)
